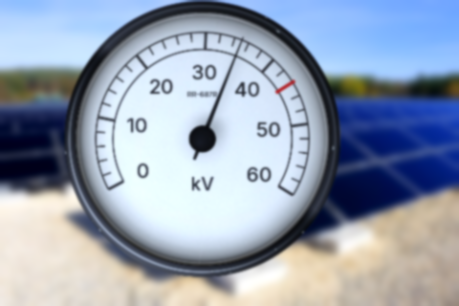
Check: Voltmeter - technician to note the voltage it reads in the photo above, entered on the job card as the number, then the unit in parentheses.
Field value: 35 (kV)
